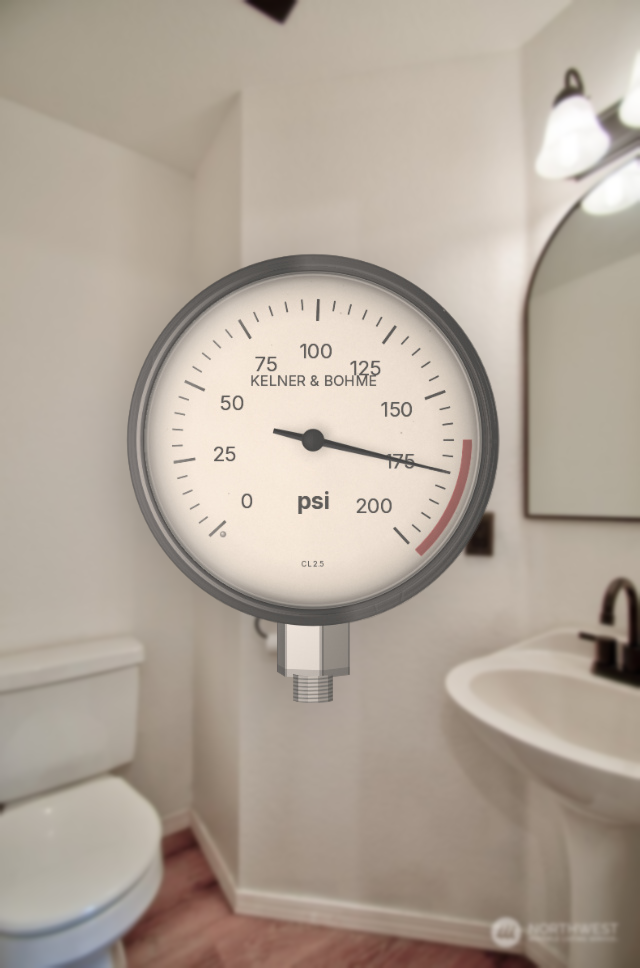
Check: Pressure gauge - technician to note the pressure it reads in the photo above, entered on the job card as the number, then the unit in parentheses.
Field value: 175 (psi)
